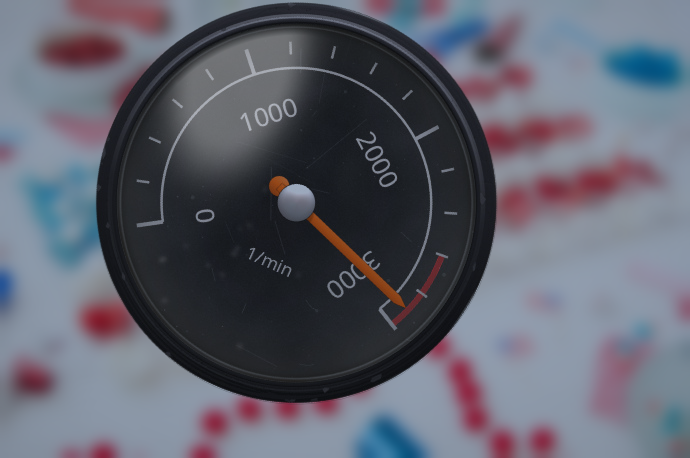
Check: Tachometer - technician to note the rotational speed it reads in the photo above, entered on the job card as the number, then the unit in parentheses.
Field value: 2900 (rpm)
